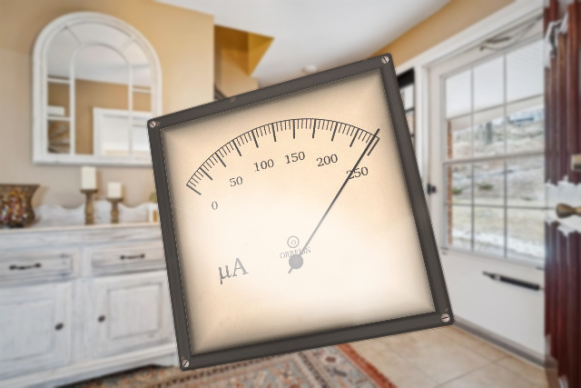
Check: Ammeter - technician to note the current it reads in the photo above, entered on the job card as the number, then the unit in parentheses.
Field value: 245 (µA)
